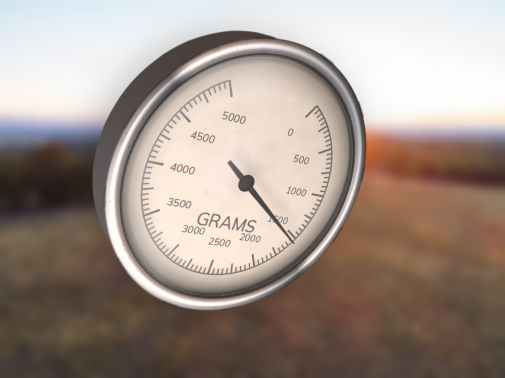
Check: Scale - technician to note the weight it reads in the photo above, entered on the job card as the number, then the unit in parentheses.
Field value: 1550 (g)
